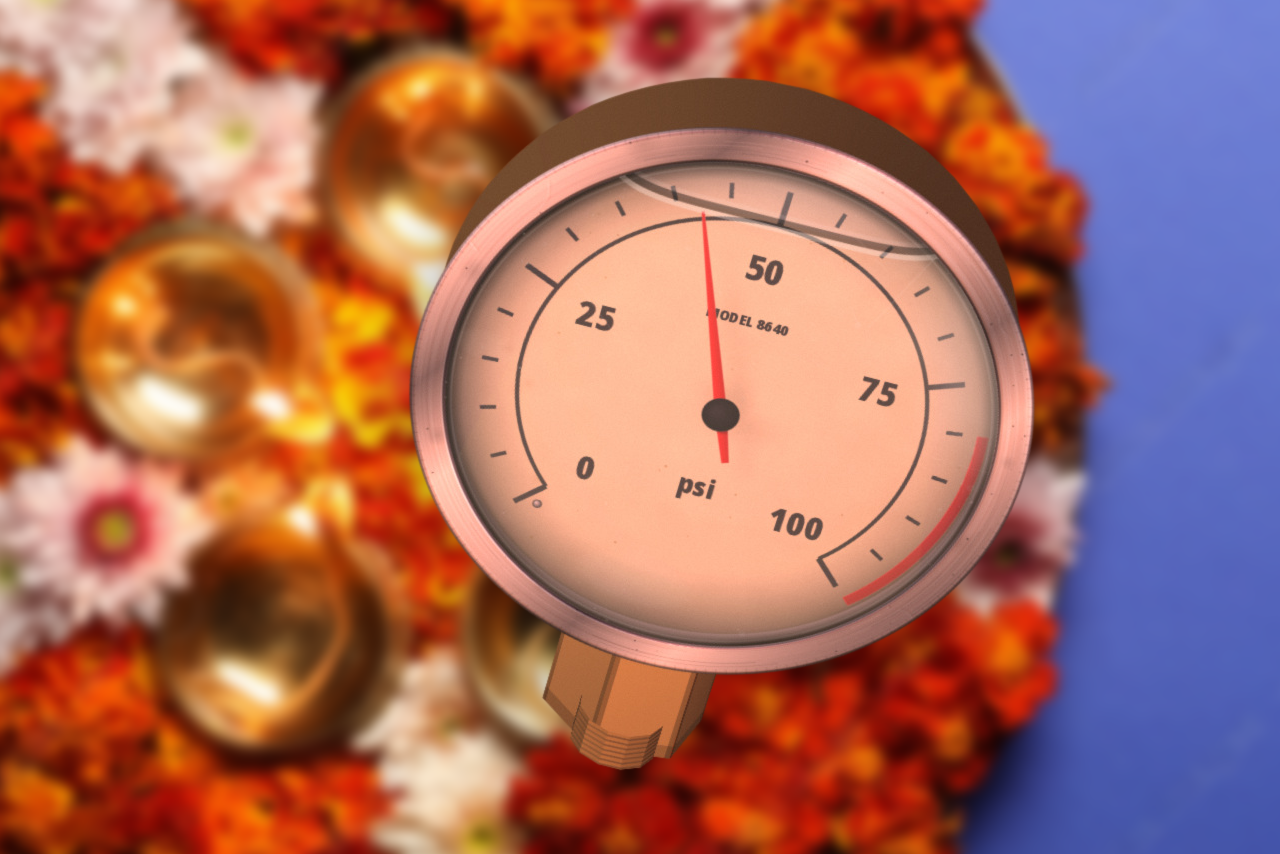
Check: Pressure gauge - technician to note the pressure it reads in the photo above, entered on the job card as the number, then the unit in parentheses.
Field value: 42.5 (psi)
